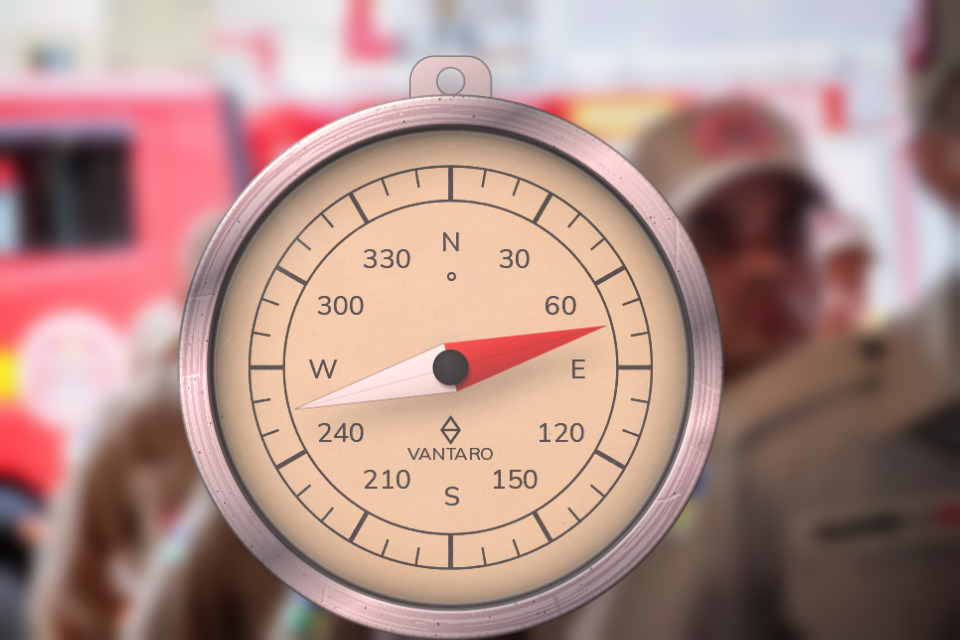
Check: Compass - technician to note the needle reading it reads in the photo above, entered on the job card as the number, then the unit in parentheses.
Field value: 75 (°)
